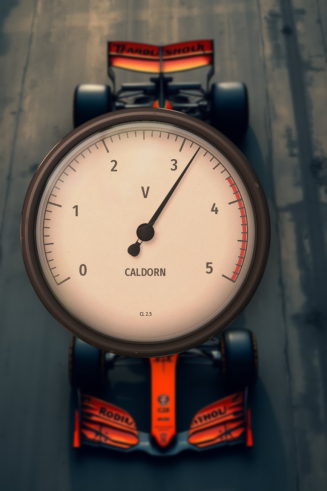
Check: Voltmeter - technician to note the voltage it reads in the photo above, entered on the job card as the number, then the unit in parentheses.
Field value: 3.2 (V)
